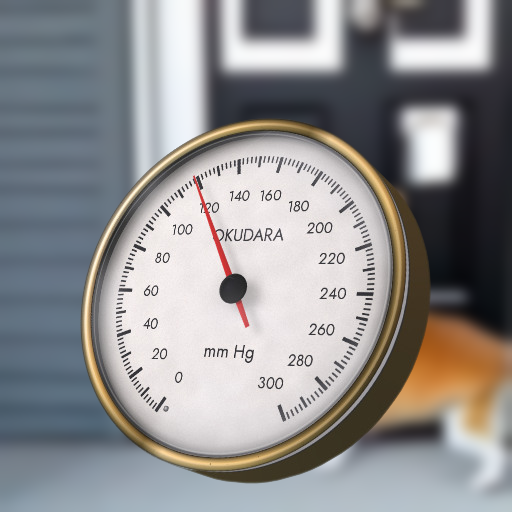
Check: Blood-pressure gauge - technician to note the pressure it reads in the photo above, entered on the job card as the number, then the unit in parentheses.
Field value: 120 (mmHg)
